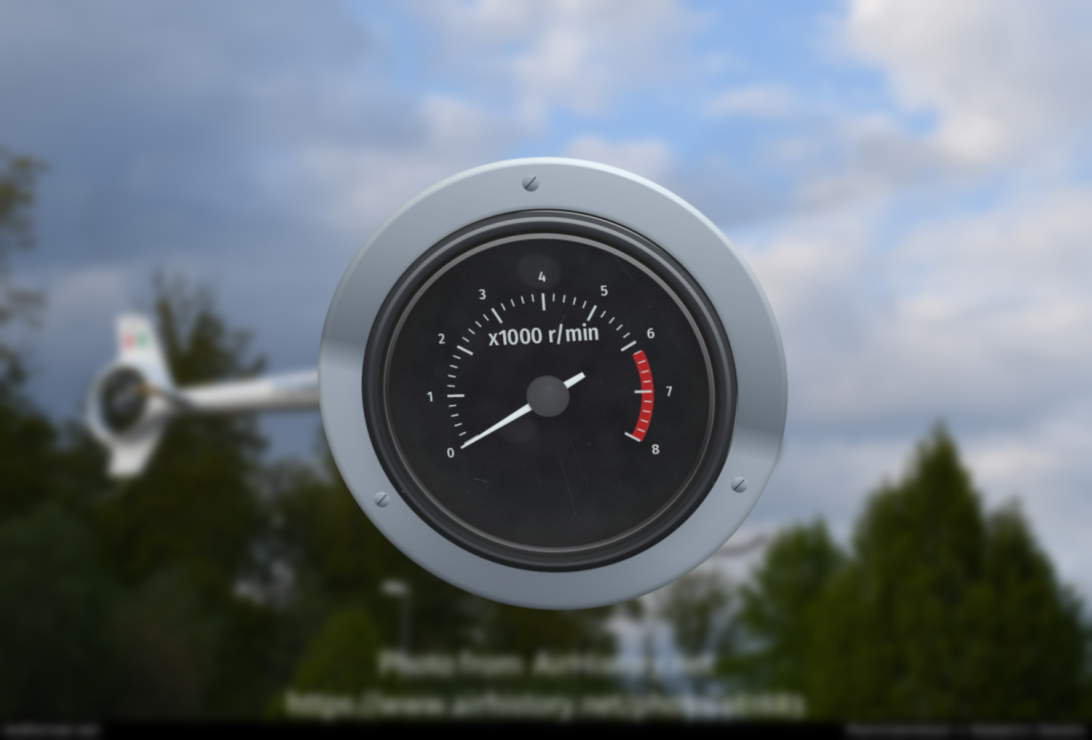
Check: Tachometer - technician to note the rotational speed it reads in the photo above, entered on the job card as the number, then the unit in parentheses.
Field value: 0 (rpm)
